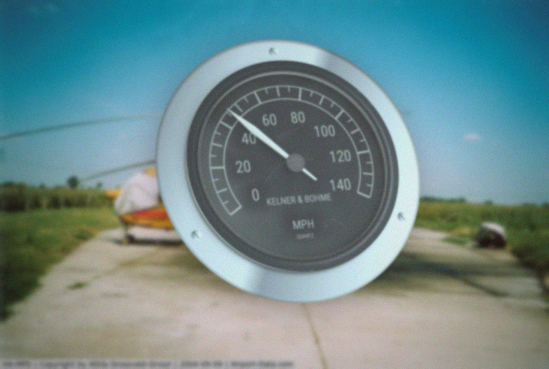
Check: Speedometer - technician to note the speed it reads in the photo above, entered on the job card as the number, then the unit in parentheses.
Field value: 45 (mph)
